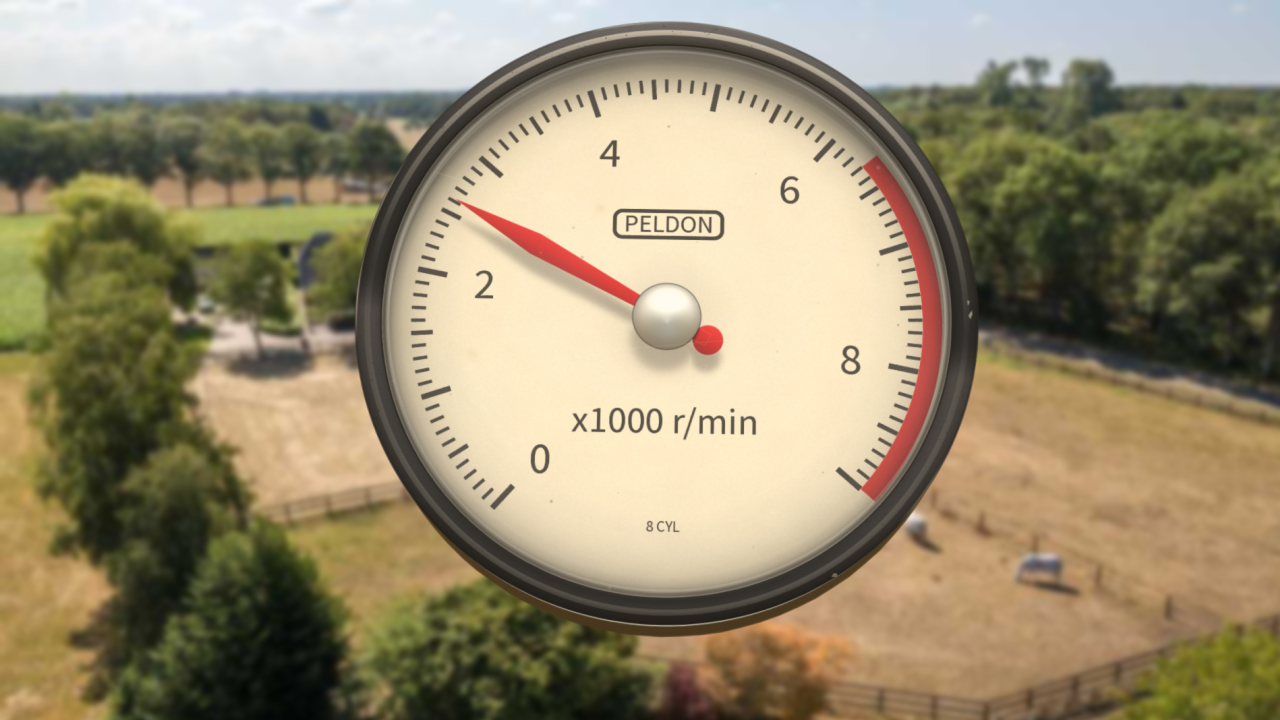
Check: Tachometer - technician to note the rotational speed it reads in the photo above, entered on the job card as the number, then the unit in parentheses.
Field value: 2600 (rpm)
